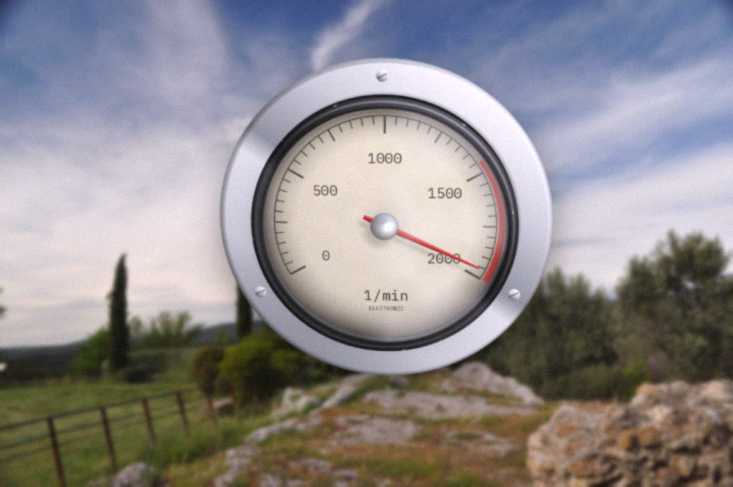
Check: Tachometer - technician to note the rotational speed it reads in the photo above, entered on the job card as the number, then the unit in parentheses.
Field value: 1950 (rpm)
